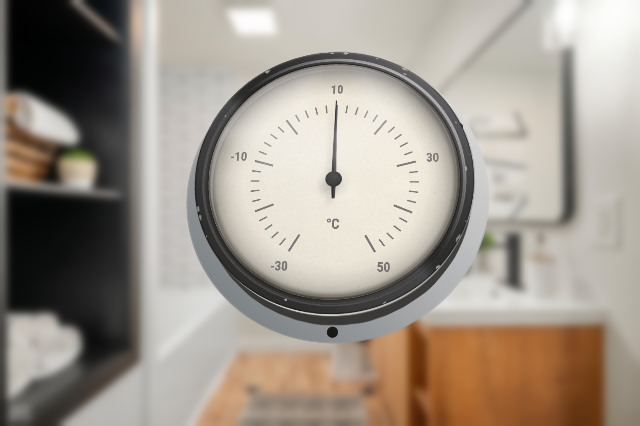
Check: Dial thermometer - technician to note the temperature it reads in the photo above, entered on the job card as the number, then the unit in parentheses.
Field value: 10 (°C)
